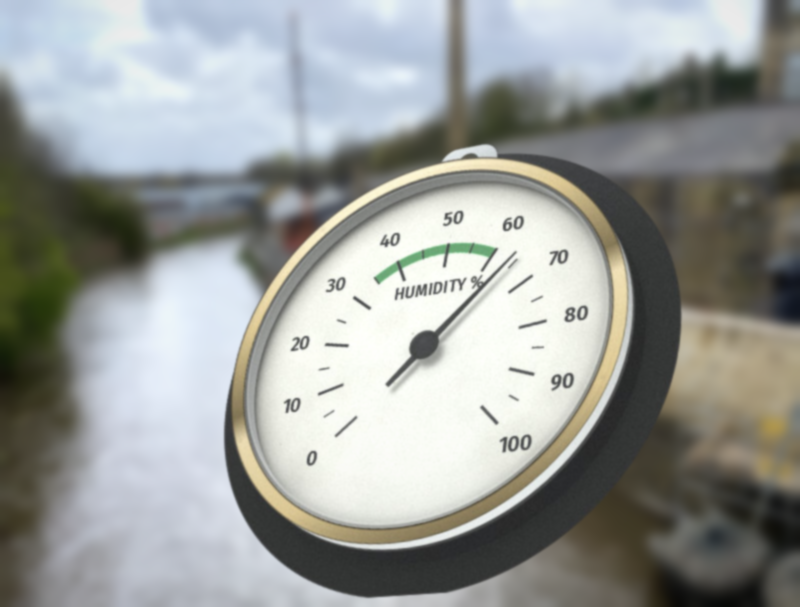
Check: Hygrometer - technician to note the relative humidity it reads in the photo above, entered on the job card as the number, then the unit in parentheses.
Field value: 65 (%)
